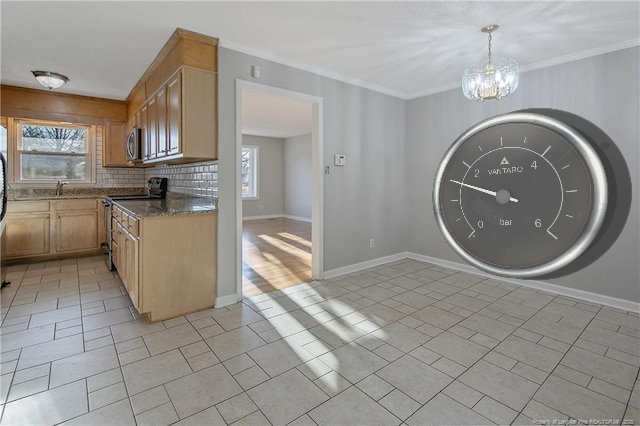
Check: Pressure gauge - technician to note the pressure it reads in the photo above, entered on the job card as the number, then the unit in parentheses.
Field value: 1.5 (bar)
